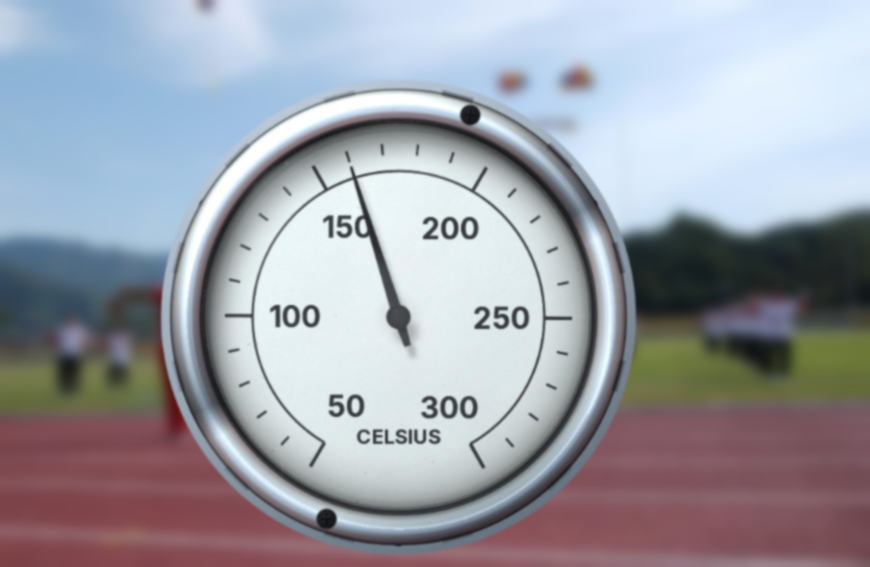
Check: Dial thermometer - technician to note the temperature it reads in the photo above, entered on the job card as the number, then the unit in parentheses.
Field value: 160 (°C)
